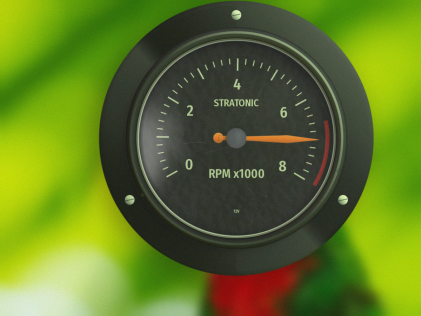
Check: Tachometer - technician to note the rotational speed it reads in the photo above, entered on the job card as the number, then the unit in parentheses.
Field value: 7000 (rpm)
